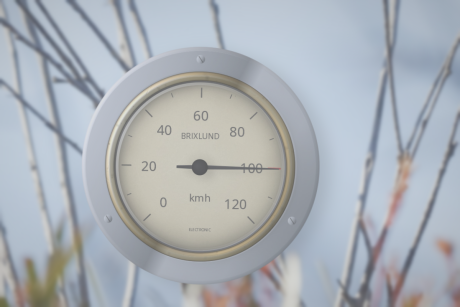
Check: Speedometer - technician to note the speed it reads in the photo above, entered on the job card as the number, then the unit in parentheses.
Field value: 100 (km/h)
